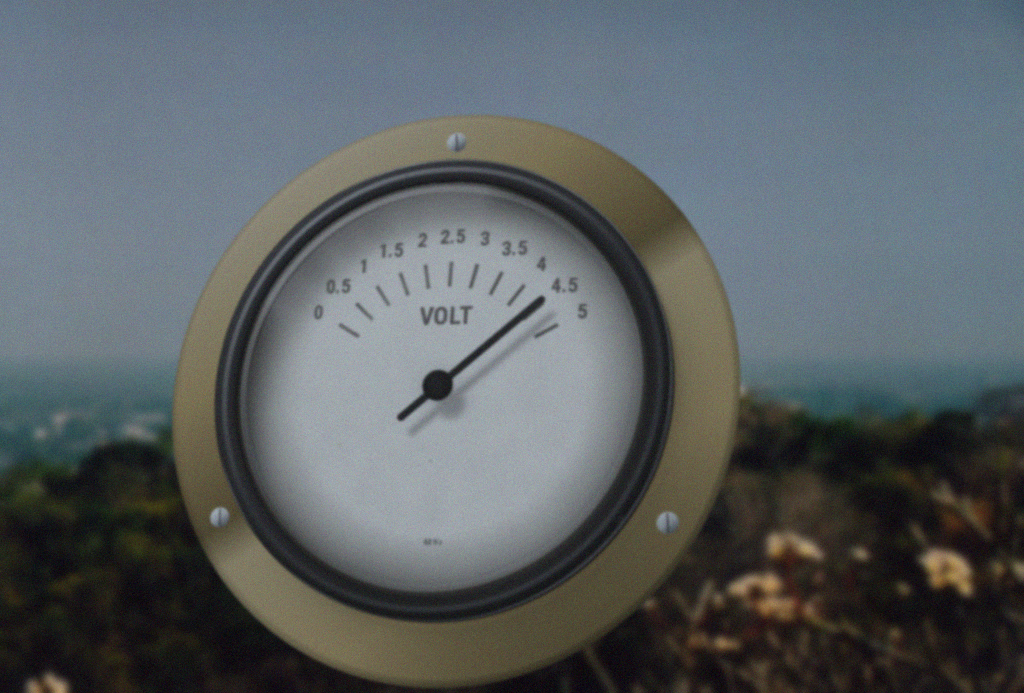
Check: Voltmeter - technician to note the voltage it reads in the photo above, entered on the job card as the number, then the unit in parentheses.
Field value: 4.5 (V)
